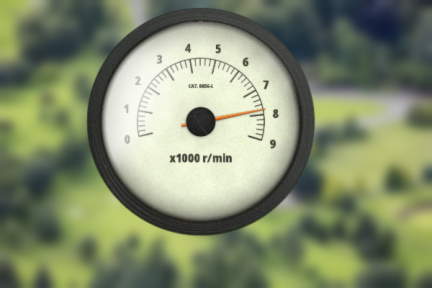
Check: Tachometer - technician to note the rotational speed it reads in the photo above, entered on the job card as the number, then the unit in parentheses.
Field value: 7800 (rpm)
